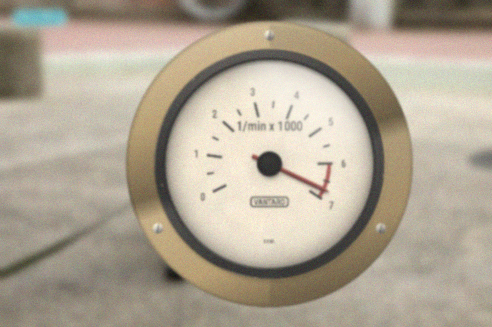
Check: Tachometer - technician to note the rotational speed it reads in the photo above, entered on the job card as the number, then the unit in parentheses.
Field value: 6750 (rpm)
